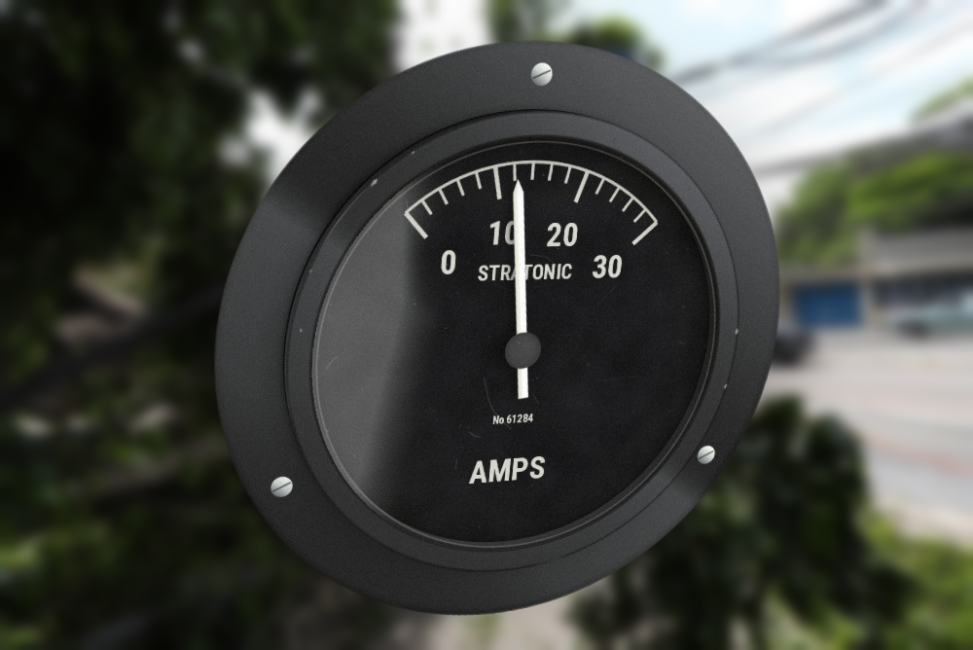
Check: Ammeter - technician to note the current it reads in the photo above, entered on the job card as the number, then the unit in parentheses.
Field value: 12 (A)
